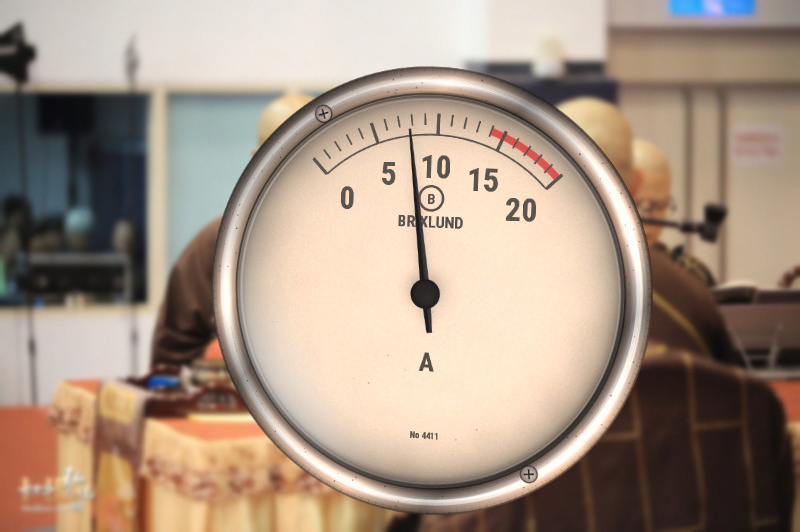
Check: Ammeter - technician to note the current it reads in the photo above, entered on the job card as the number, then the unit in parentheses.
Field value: 8 (A)
